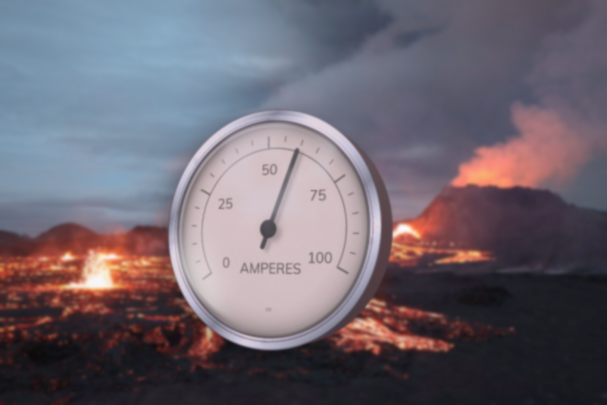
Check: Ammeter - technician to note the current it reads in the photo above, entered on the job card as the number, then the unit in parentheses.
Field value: 60 (A)
